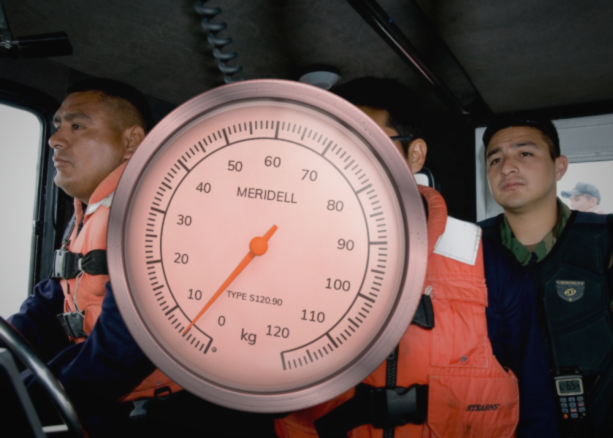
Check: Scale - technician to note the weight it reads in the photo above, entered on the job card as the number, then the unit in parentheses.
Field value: 5 (kg)
